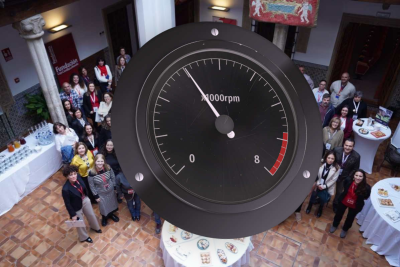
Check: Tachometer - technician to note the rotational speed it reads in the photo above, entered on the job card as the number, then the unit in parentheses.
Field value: 3000 (rpm)
